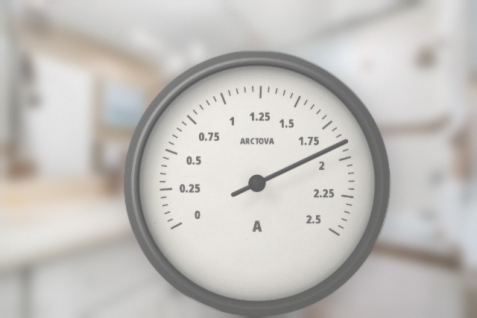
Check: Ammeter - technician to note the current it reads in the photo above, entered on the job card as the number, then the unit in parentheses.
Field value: 1.9 (A)
